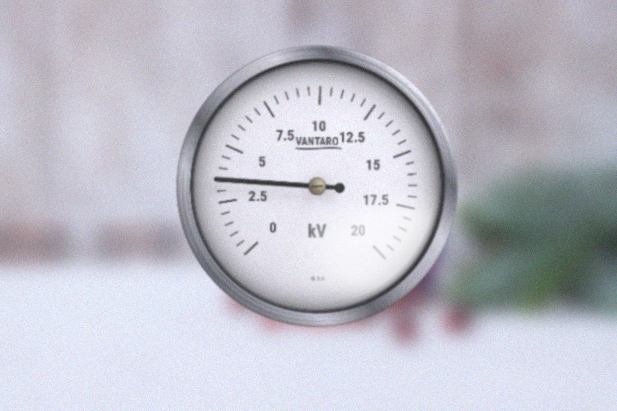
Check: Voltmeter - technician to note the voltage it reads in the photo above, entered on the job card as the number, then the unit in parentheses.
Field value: 3.5 (kV)
